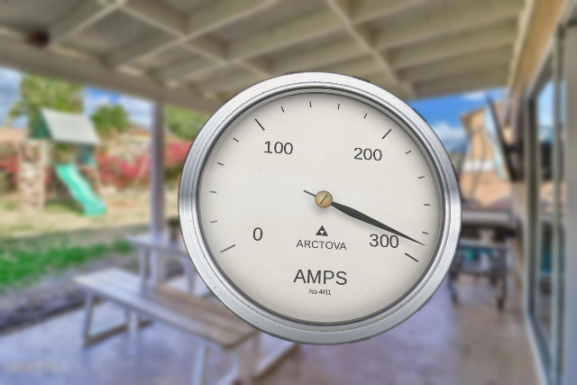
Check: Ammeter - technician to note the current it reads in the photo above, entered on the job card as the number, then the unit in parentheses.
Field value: 290 (A)
